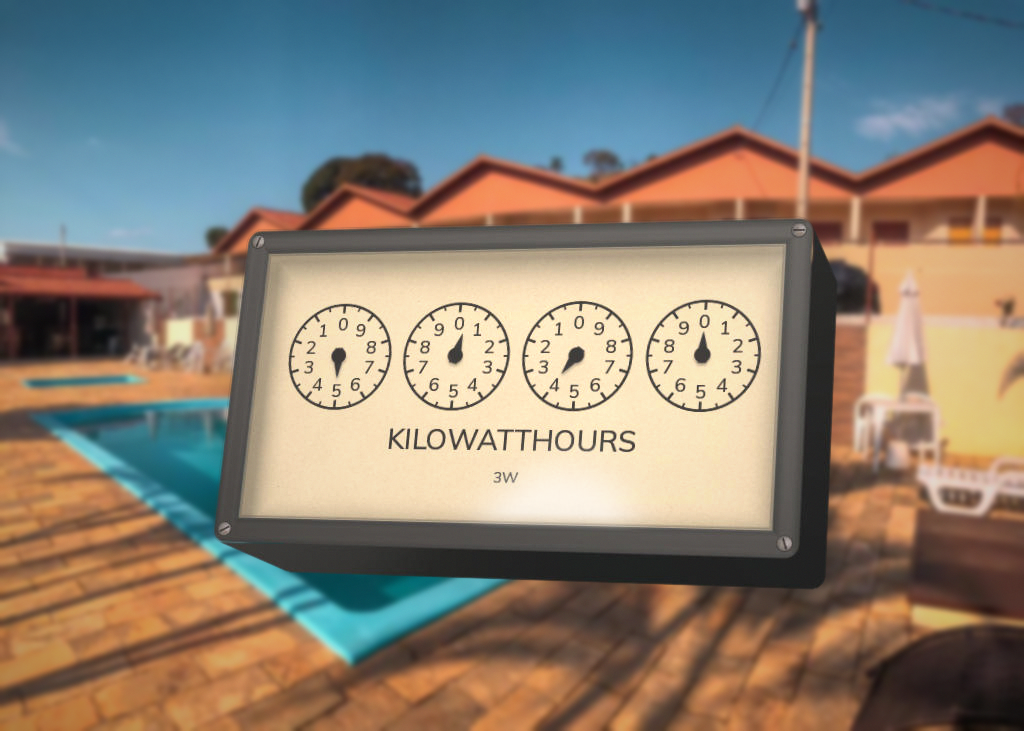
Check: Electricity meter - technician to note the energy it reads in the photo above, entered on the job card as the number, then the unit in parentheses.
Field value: 5040 (kWh)
